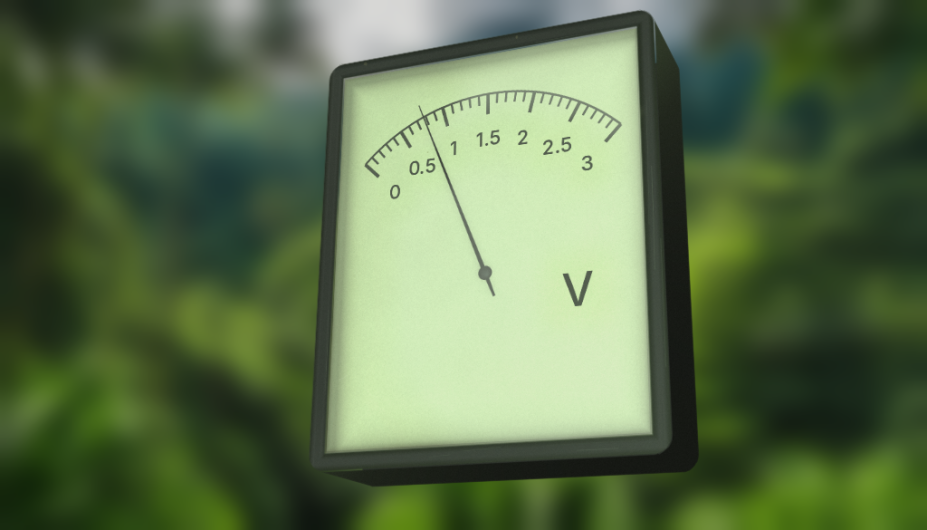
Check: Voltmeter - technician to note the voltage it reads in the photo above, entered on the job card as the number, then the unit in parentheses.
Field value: 0.8 (V)
